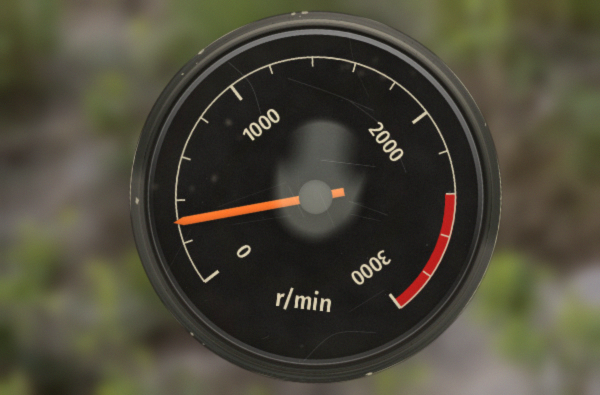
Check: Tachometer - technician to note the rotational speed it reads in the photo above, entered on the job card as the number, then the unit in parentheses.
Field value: 300 (rpm)
